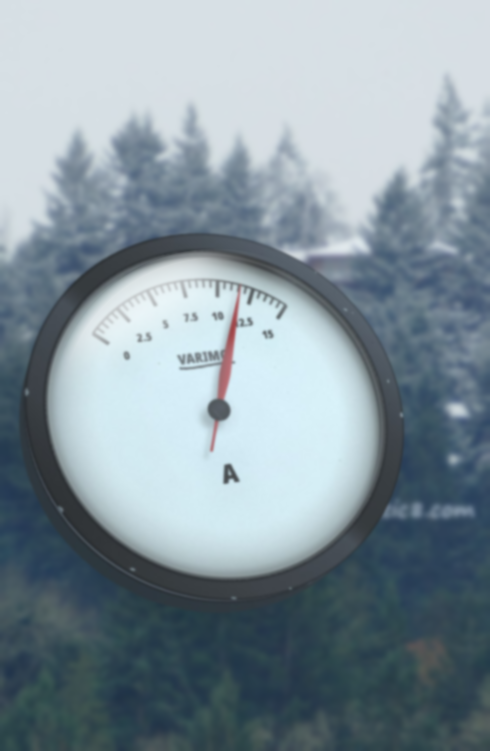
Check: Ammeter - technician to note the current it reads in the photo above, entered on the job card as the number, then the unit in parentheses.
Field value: 11.5 (A)
